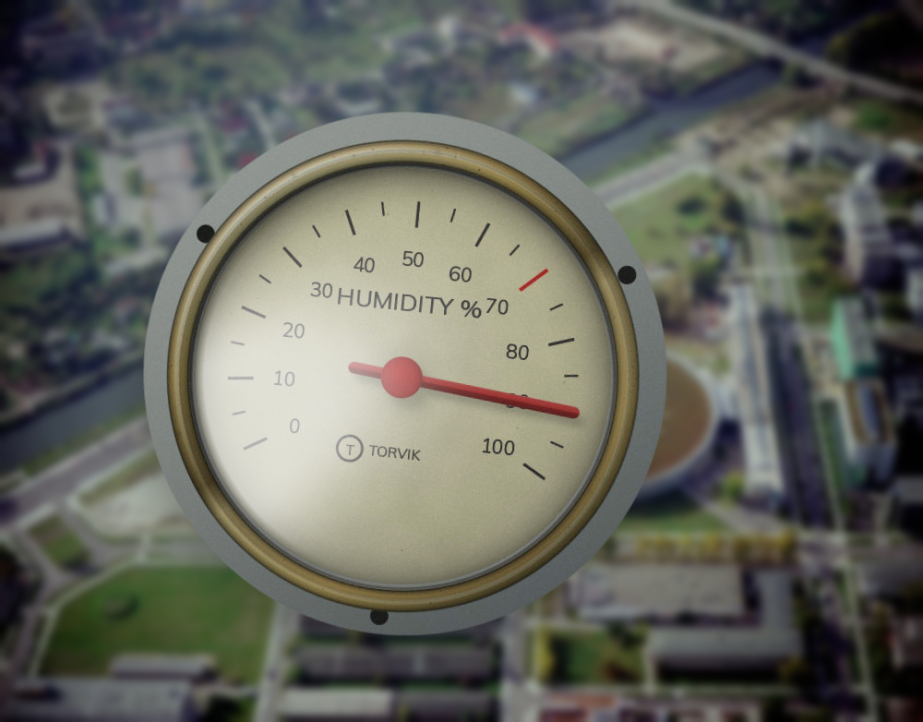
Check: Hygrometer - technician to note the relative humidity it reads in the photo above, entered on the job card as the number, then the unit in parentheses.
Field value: 90 (%)
